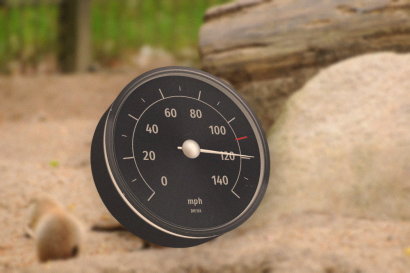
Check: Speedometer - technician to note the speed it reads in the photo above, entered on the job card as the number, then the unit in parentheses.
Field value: 120 (mph)
